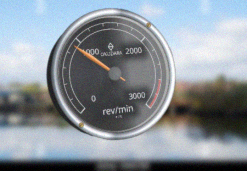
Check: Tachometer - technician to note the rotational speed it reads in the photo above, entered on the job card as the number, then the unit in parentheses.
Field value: 900 (rpm)
